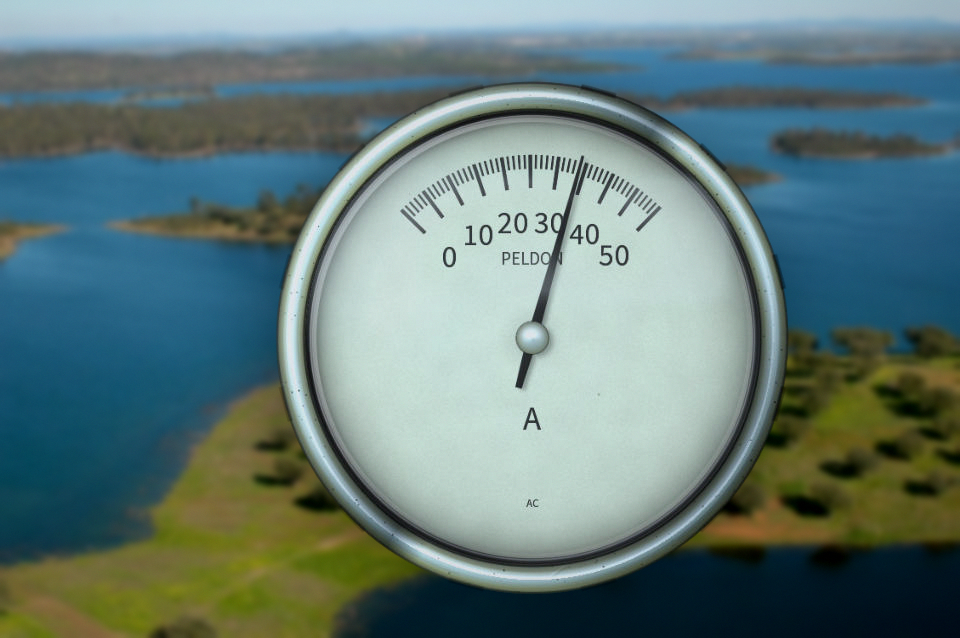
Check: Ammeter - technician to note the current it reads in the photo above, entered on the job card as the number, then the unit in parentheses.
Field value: 34 (A)
